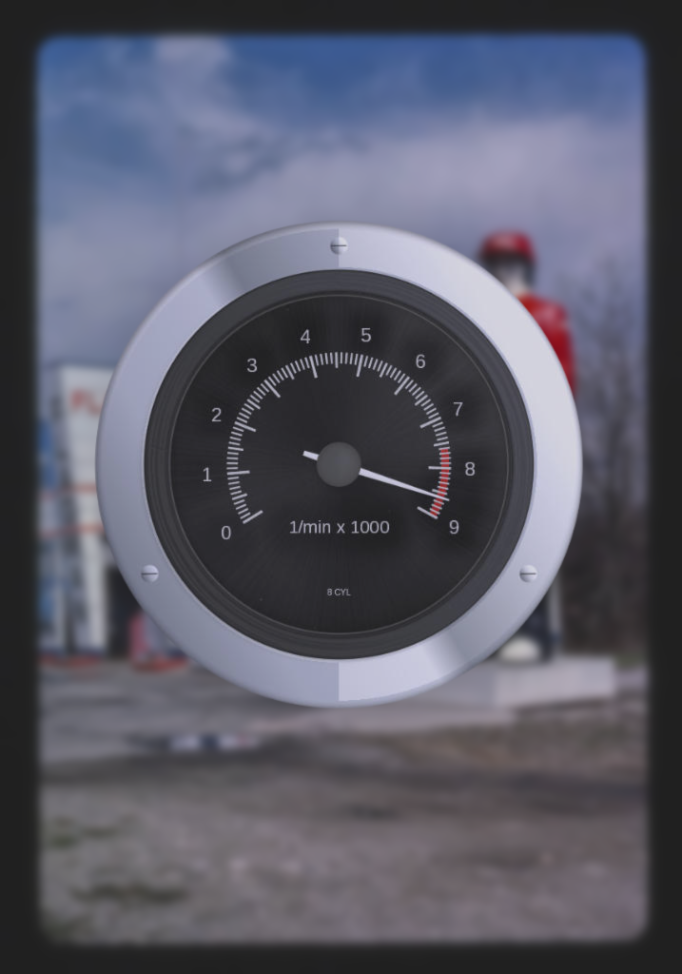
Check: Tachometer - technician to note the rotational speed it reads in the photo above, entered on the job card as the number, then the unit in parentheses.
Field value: 8600 (rpm)
